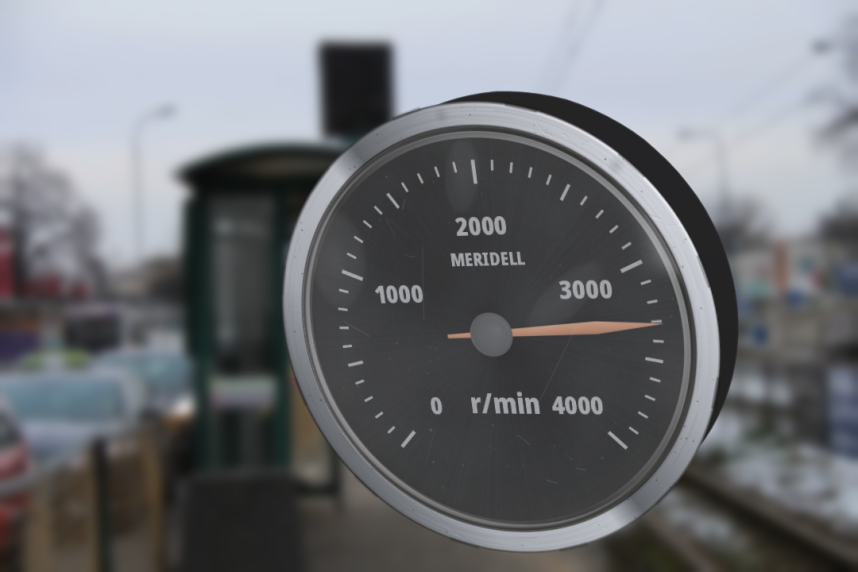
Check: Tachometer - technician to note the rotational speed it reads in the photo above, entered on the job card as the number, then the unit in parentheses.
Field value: 3300 (rpm)
